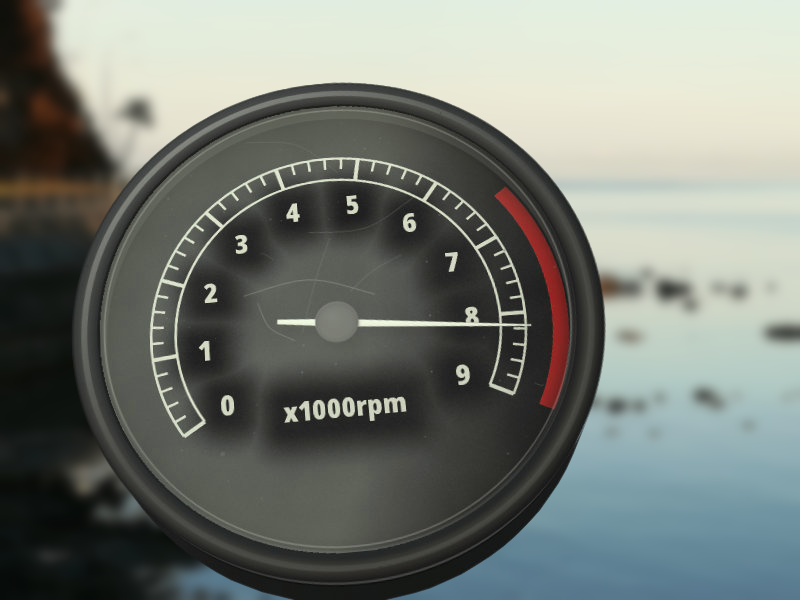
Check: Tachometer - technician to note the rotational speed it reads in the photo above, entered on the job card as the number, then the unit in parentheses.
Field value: 8200 (rpm)
